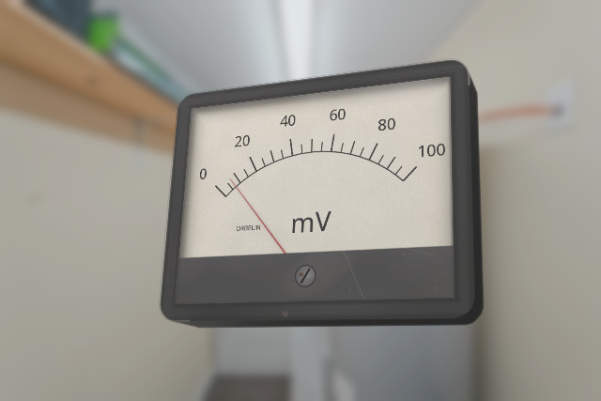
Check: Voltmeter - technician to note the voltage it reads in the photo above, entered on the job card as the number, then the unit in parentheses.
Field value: 7.5 (mV)
